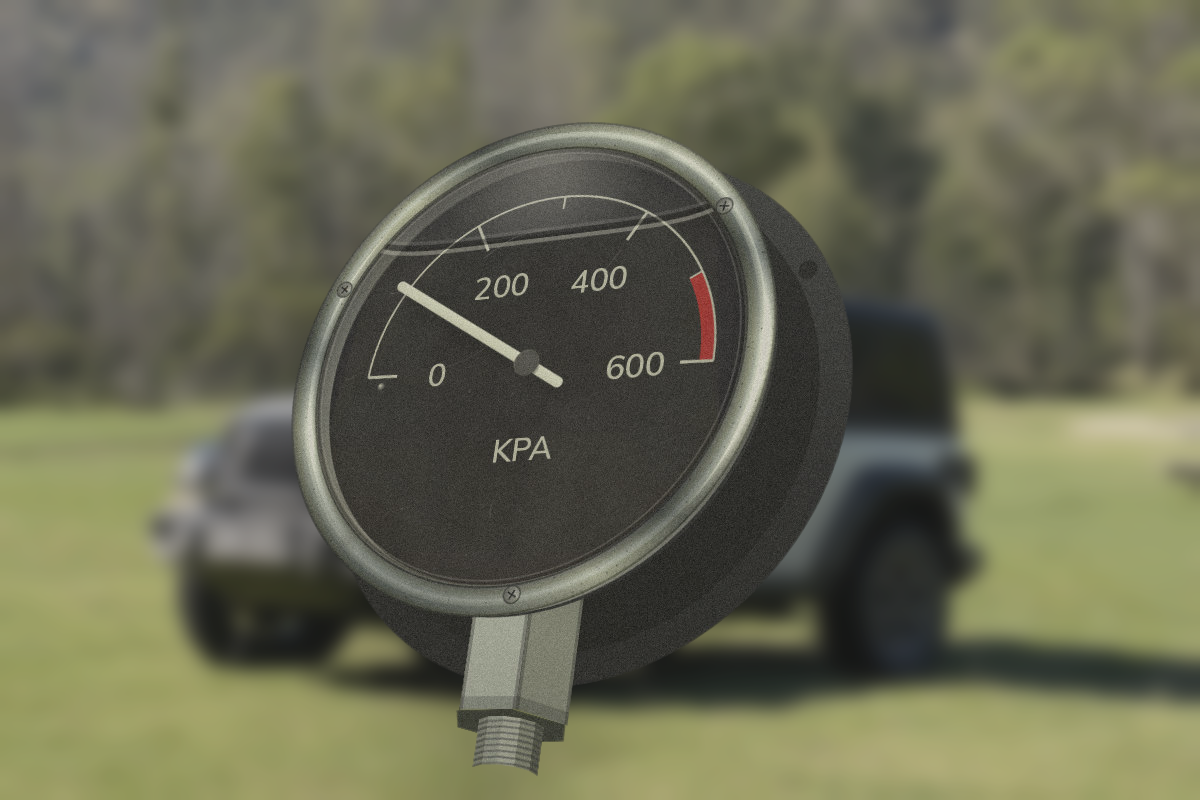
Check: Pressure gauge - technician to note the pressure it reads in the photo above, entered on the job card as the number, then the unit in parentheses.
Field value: 100 (kPa)
